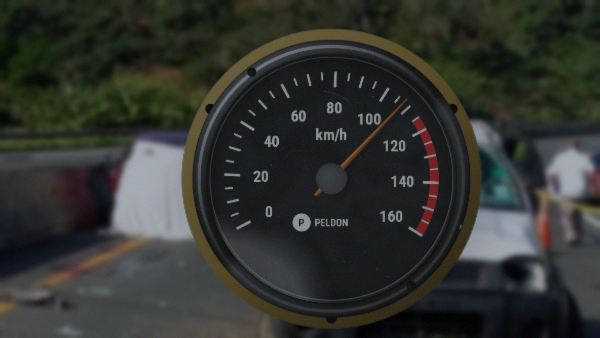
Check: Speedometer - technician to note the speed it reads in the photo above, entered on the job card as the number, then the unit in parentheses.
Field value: 107.5 (km/h)
